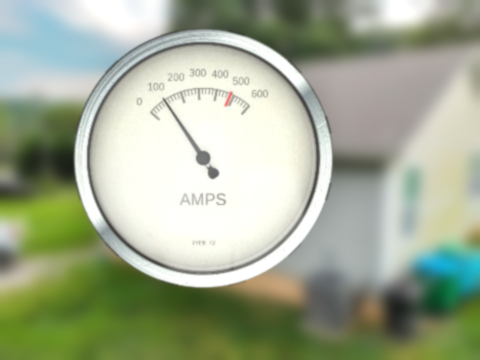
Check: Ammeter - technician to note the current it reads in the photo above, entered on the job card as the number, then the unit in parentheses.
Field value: 100 (A)
